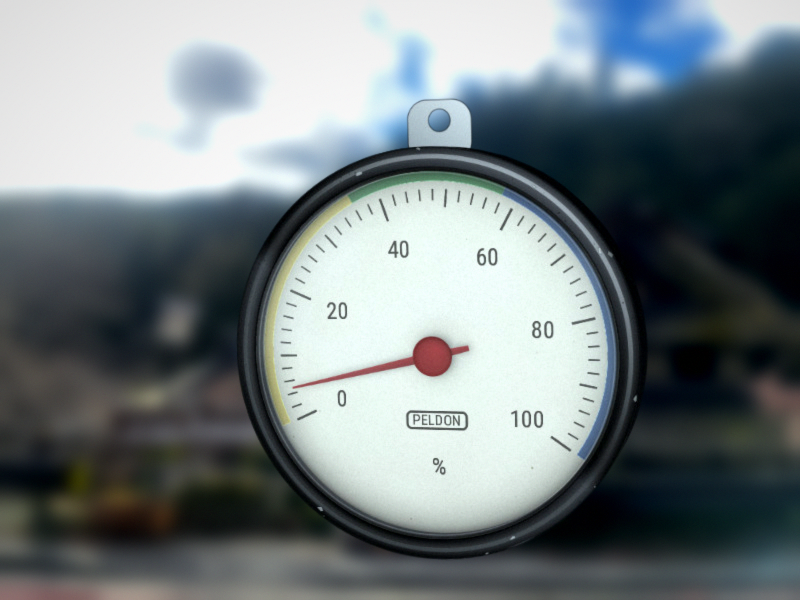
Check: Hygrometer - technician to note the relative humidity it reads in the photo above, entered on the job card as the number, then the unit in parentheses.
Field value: 5 (%)
